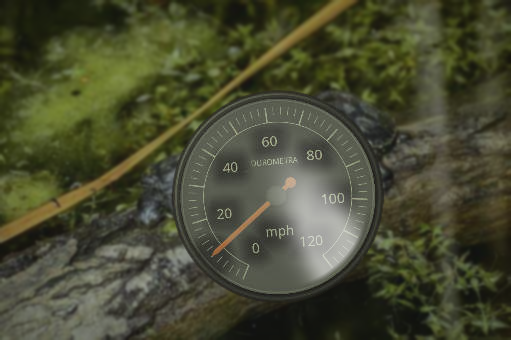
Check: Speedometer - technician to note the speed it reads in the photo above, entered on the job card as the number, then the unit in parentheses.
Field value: 10 (mph)
